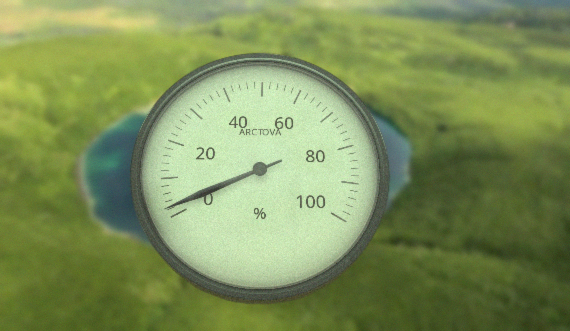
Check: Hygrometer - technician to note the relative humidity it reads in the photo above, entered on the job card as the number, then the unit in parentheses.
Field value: 2 (%)
